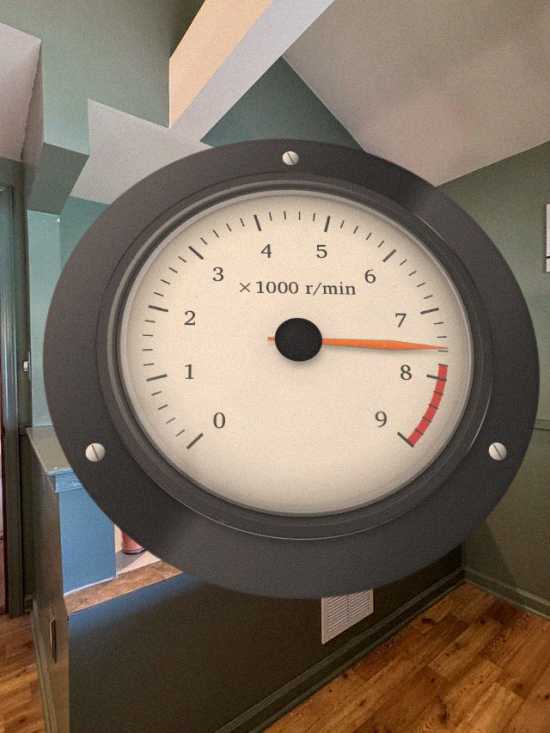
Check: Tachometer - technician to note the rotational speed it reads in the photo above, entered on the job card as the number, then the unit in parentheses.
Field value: 7600 (rpm)
